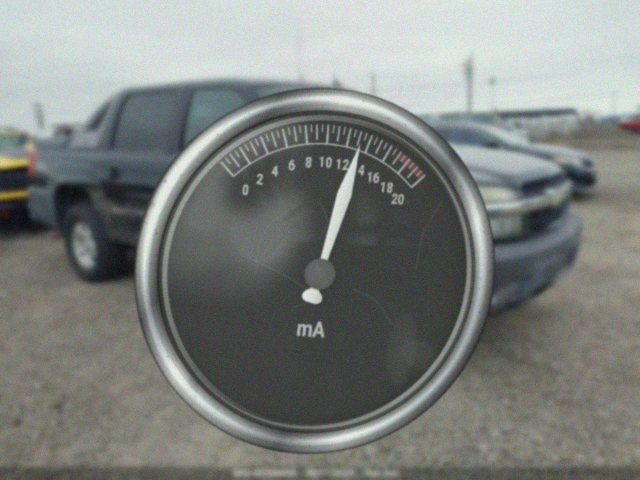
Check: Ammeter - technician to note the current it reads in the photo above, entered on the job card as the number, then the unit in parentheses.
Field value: 13 (mA)
